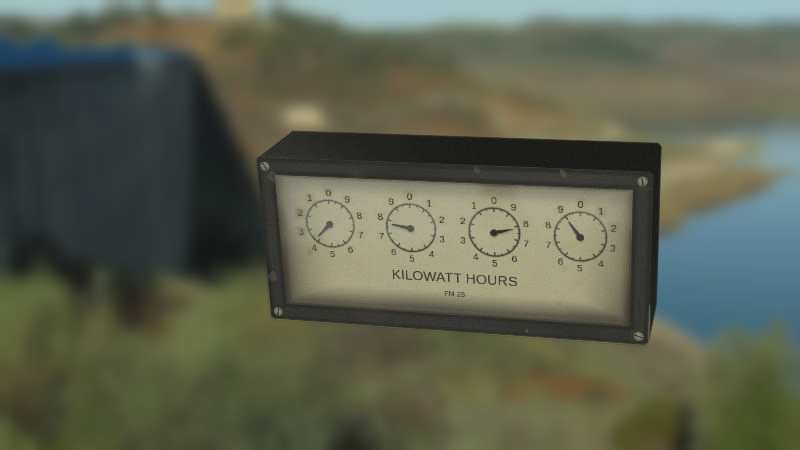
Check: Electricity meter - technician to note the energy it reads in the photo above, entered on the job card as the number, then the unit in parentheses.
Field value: 3779 (kWh)
